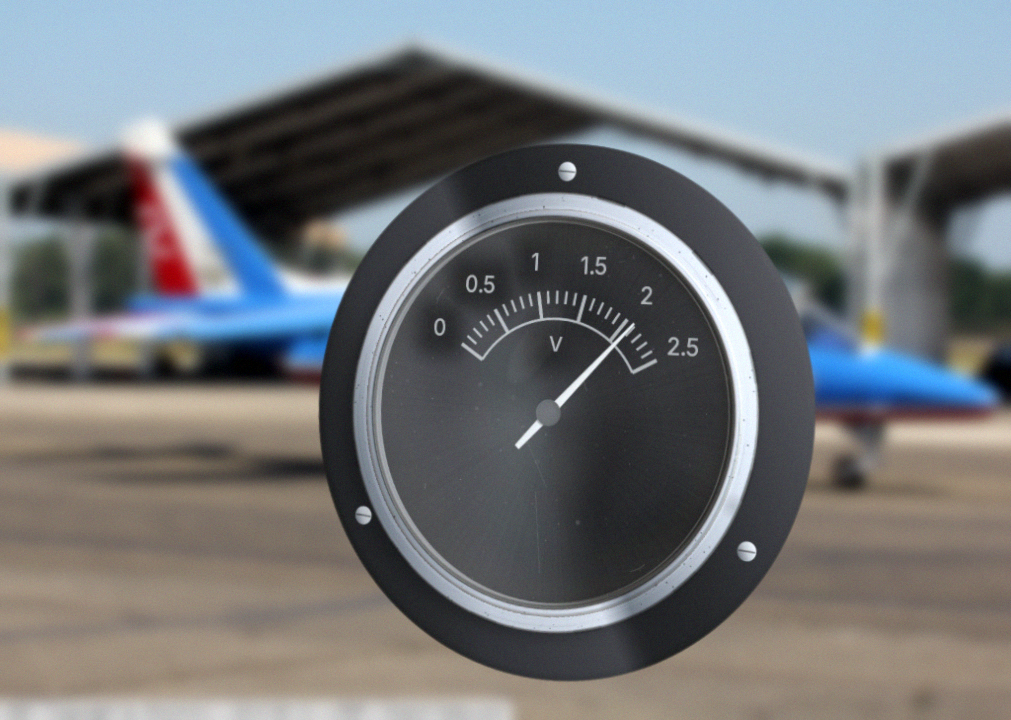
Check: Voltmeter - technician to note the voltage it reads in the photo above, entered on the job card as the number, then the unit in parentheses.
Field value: 2.1 (V)
